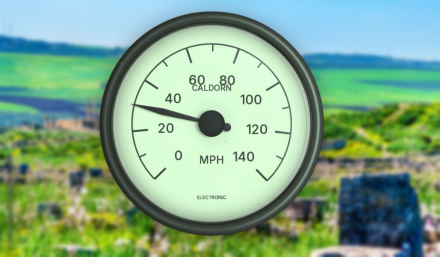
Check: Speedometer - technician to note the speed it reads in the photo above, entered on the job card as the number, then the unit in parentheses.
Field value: 30 (mph)
